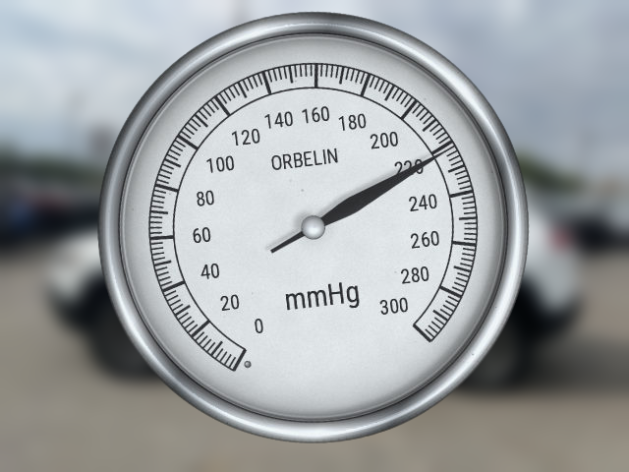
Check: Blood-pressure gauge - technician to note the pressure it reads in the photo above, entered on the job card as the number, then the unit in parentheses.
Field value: 222 (mmHg)
